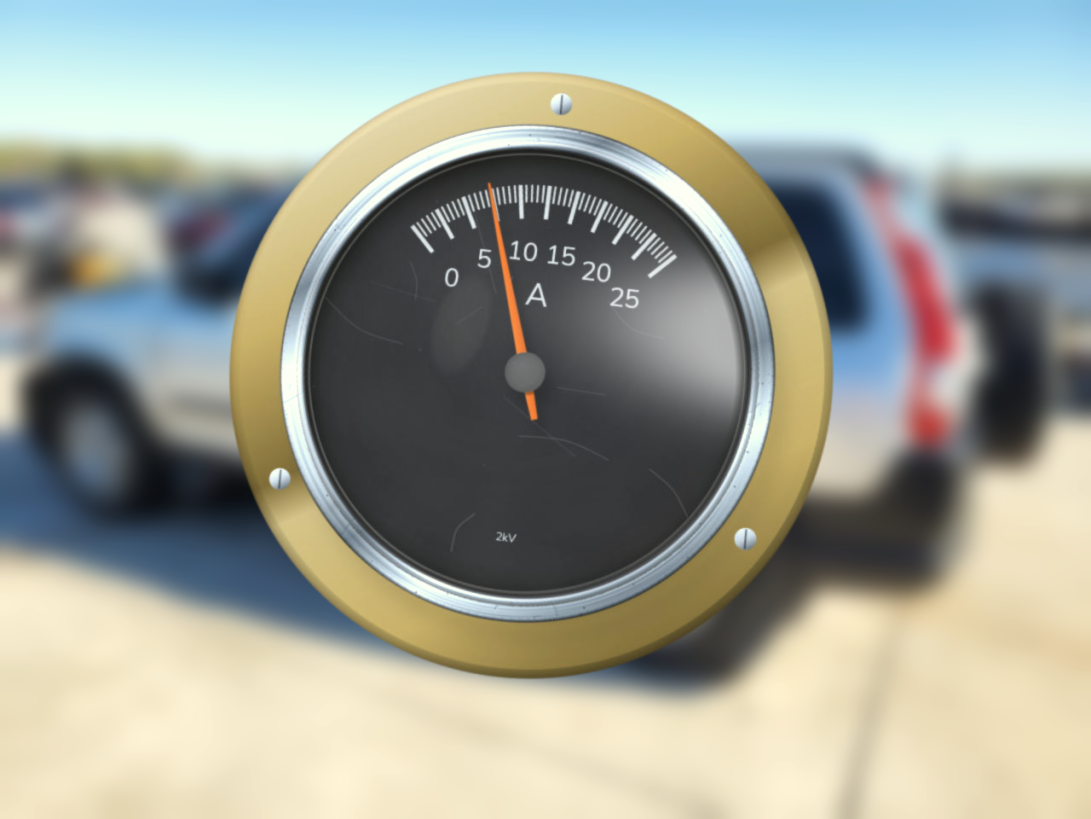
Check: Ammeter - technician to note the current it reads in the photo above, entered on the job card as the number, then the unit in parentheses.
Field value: 7.5 (A)
